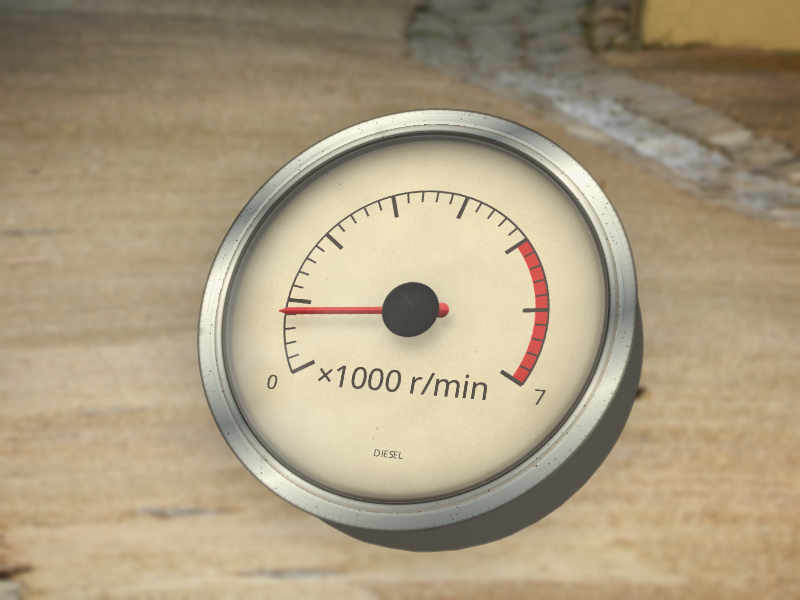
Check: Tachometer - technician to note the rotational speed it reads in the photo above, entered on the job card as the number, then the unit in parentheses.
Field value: 800 (rpm)
